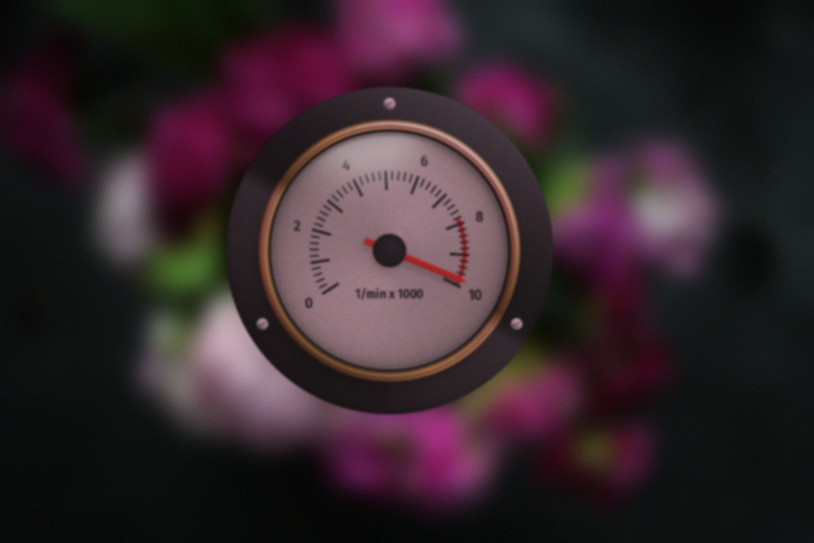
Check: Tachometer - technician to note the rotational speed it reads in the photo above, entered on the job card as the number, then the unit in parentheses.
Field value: 9800 (rpm)
